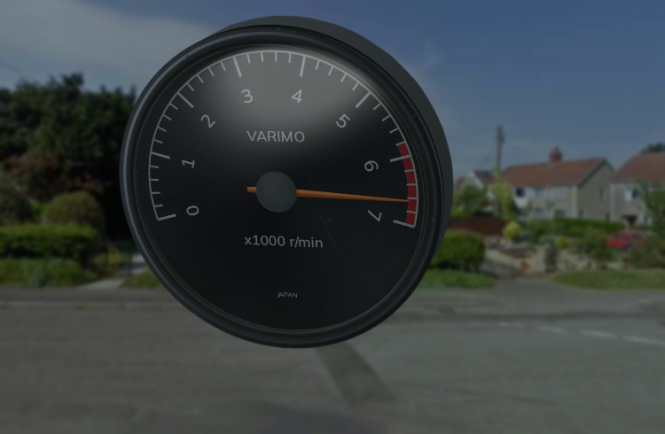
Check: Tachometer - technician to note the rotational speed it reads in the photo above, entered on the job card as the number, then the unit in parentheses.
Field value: 6600 (rpm)
